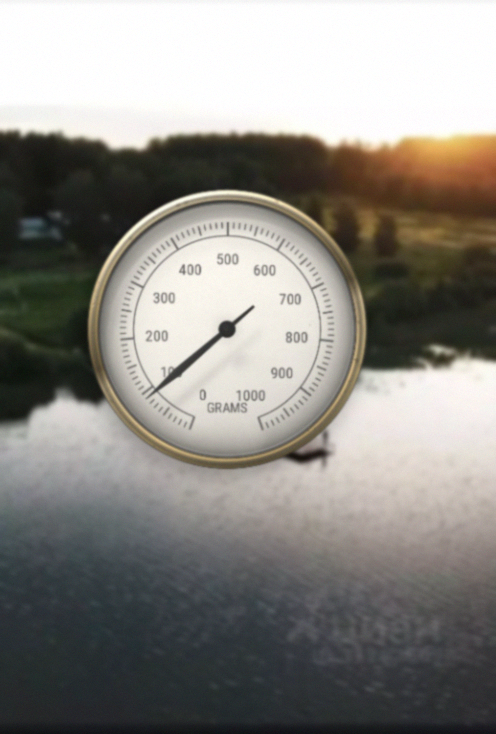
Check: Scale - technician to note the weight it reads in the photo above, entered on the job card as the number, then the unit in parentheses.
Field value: 90 (g)
